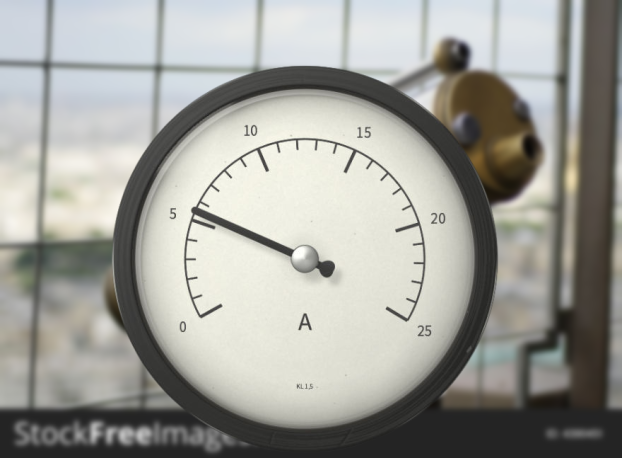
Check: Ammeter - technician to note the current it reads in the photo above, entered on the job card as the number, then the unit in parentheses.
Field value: 5.5 (A)
